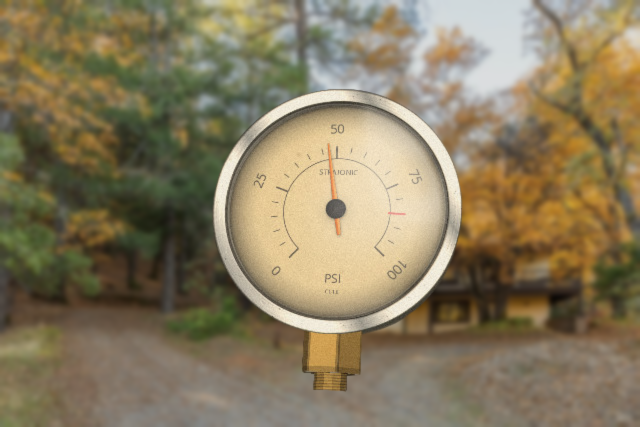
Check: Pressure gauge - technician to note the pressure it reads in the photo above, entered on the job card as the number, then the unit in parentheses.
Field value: 47.5 (psi)
